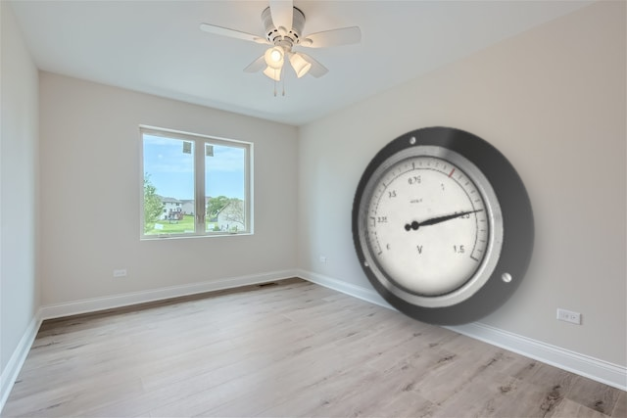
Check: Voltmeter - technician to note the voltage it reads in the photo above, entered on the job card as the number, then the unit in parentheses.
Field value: 1.25 (V)
